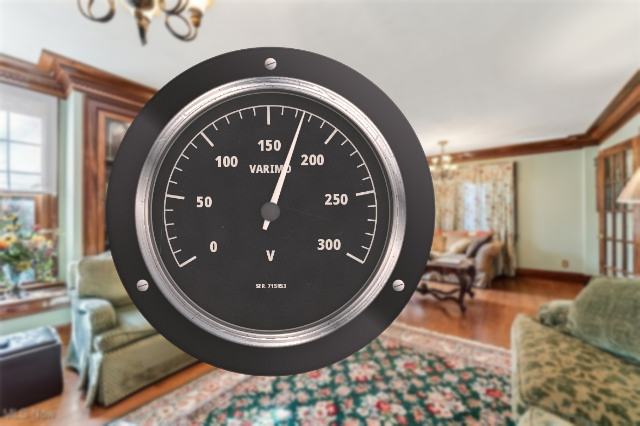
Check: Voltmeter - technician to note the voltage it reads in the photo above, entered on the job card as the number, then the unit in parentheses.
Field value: 175 (V)
